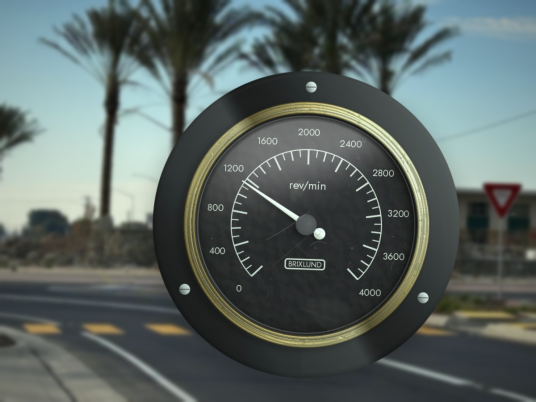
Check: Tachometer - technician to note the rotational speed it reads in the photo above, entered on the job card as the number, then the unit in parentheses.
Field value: 1150 (rpm)
